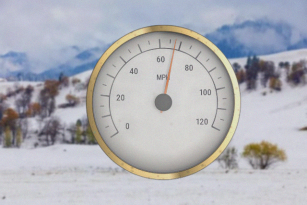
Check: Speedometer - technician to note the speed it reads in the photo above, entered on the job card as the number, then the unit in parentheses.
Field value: 67.5 (mph)
